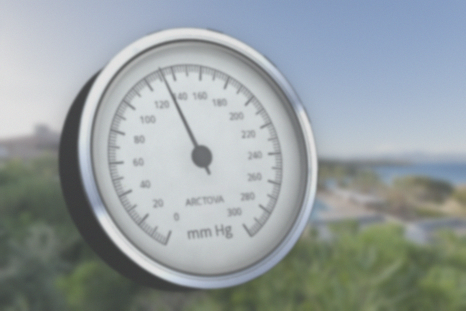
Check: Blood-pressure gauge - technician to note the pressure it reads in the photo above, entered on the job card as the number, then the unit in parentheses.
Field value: 130 (mmHg)
